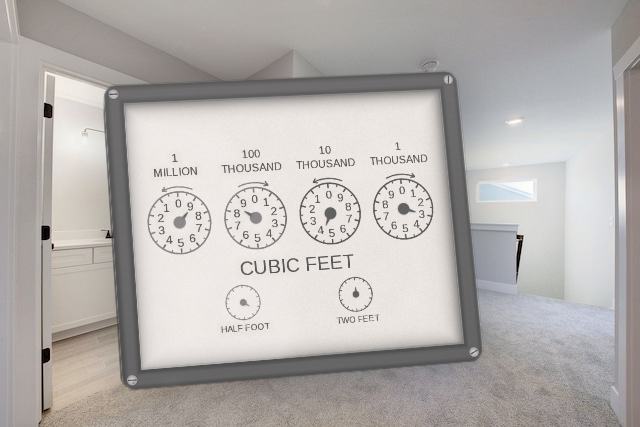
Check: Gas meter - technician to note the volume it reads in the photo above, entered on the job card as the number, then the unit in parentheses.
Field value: 884300 (ft³)
